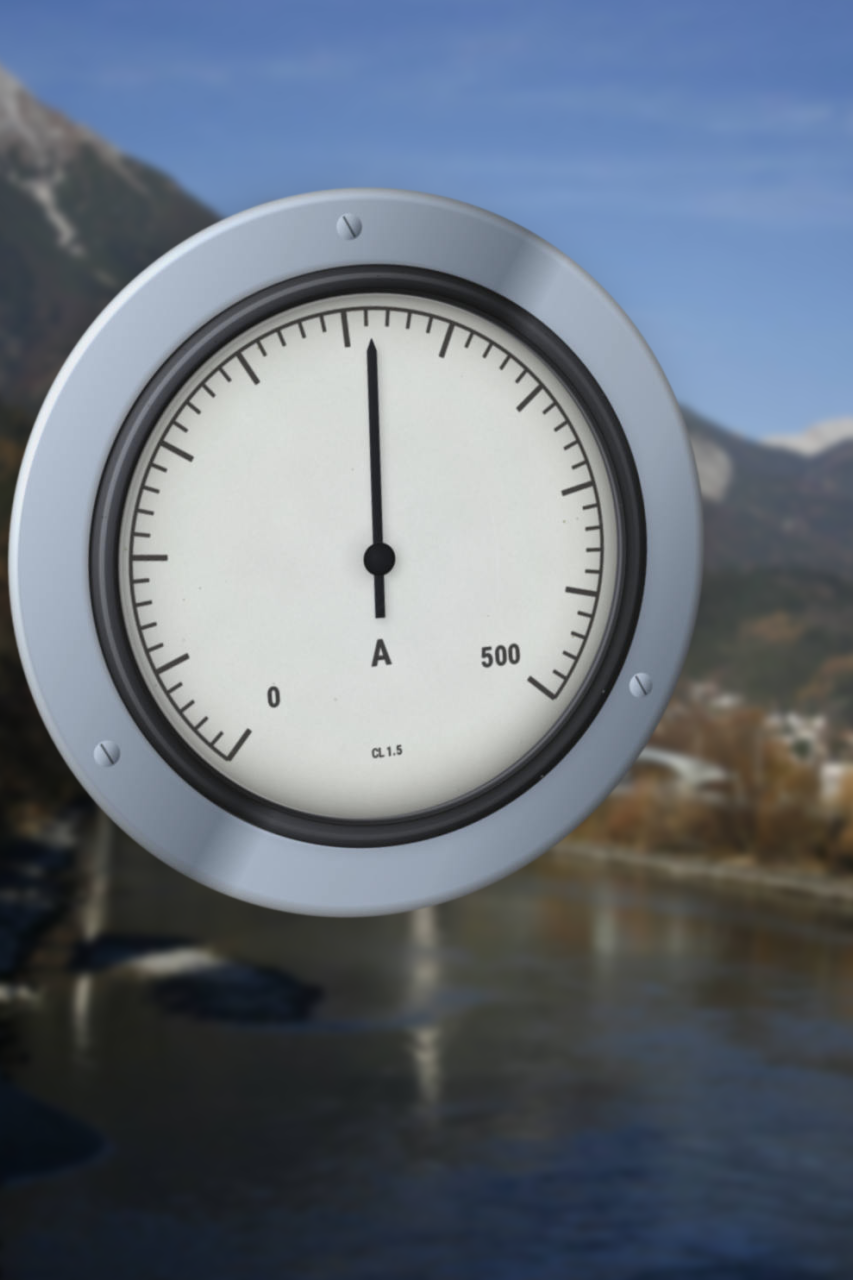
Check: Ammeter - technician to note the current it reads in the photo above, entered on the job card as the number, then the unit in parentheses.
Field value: 260 (A)
